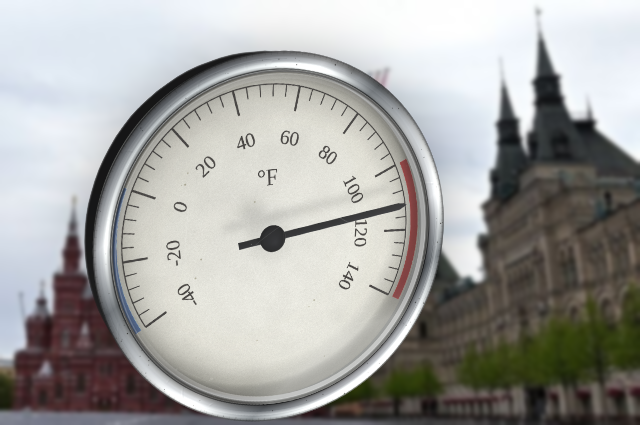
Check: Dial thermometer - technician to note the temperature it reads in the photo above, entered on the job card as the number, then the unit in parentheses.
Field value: 112 (°F)
